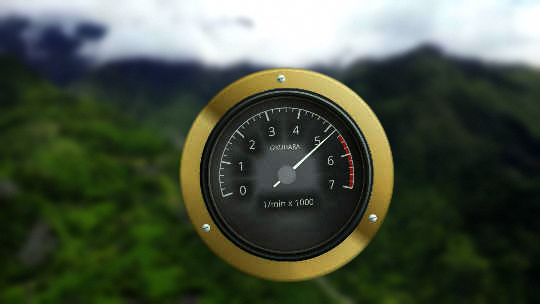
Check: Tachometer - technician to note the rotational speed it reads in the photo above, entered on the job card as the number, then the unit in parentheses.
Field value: 5200 (rpm)
